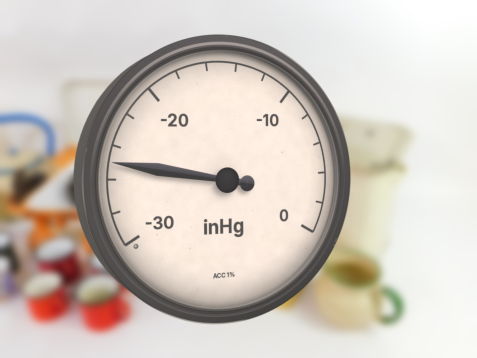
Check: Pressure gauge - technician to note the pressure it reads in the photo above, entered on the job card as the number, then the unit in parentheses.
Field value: -25 (inHg)
